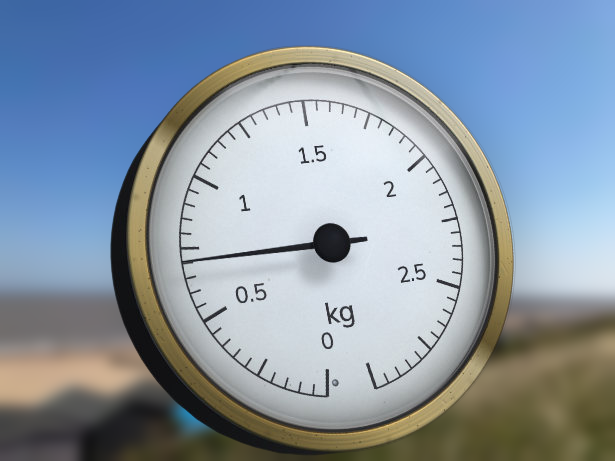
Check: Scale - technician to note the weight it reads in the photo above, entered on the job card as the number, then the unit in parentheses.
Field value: 0.7 (kg)
